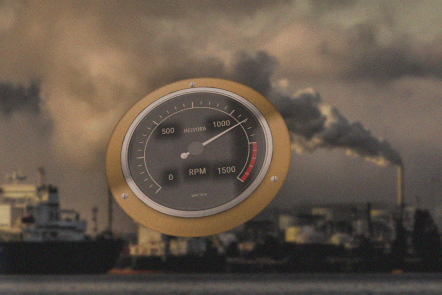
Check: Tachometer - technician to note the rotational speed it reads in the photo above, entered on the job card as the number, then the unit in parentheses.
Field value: 1100 (rpm)
